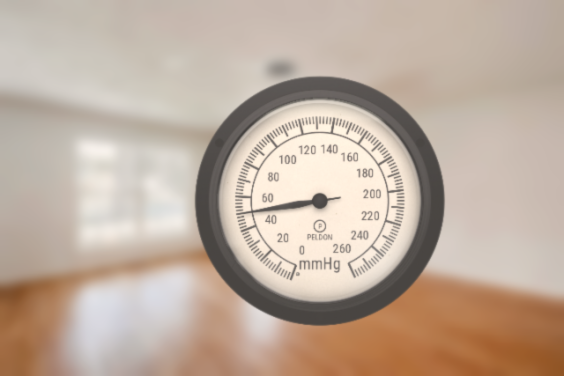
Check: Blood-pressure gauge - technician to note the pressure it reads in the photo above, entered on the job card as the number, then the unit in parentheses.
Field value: 50 (mmHg)
